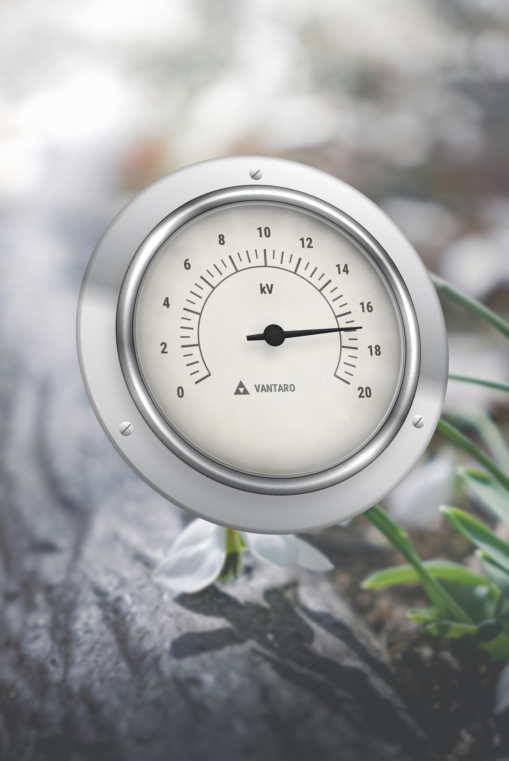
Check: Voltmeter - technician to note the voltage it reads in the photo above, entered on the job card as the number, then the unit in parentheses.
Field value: 17 (kV)
